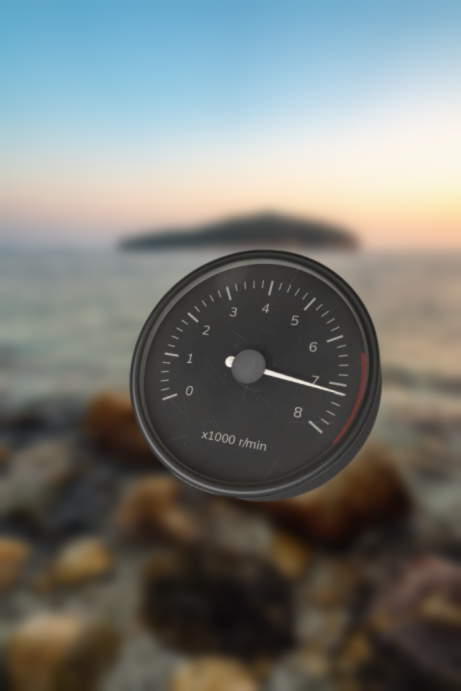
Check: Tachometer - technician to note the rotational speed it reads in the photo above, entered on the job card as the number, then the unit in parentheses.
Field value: 7200 (rpm)
